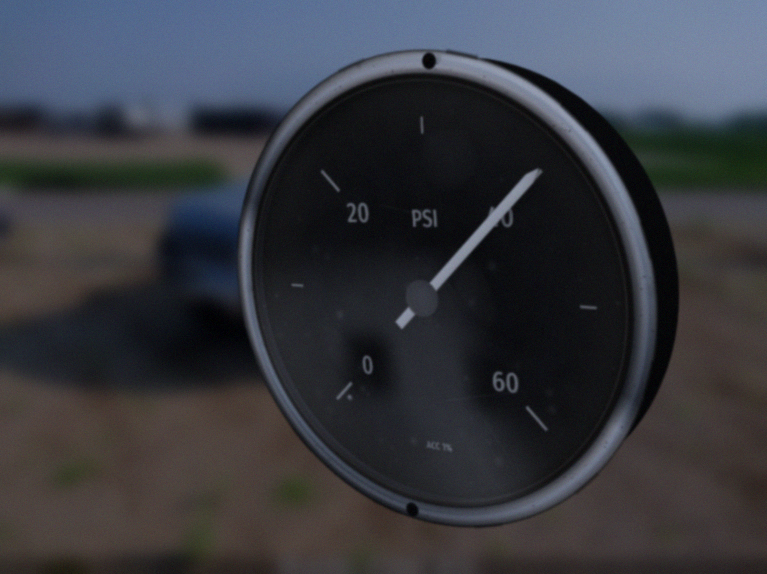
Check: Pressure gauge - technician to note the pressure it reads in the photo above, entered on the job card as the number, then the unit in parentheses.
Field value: 40 (psi)
